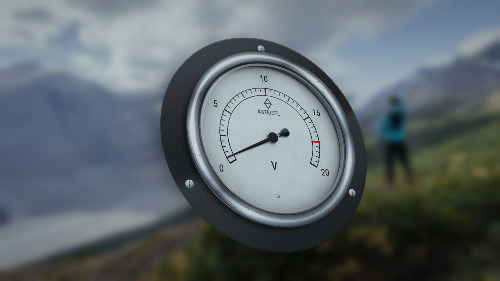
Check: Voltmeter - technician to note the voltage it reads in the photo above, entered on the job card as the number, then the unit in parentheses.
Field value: 0.5 (V)
